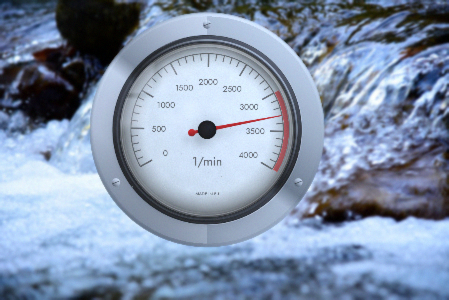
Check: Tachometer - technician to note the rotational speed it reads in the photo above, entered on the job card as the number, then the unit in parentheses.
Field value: 3300 (rpm)
